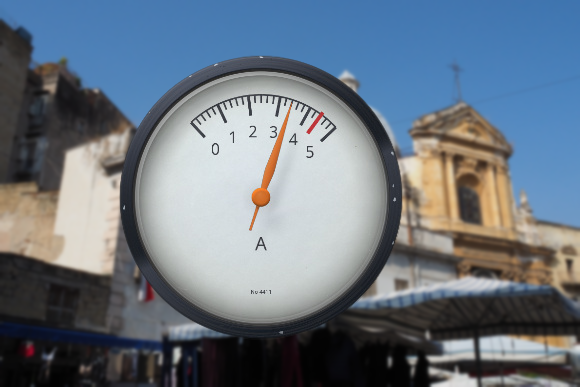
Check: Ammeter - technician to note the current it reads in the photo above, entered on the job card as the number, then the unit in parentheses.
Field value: 3.4 (A)
